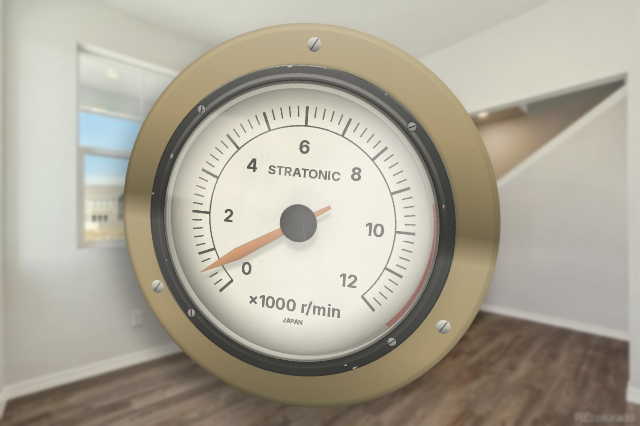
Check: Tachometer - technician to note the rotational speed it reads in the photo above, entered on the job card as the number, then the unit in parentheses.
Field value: 600 (rpm)
